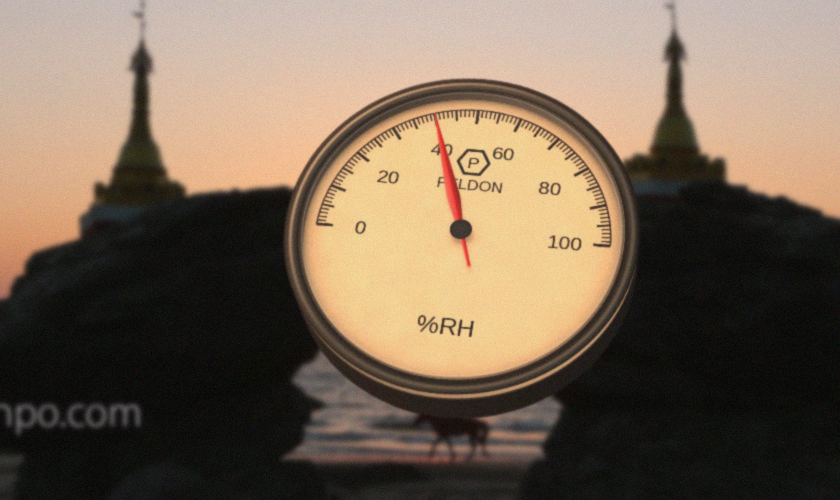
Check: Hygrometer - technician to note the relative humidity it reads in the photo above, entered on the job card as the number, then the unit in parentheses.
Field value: 40 (%)
